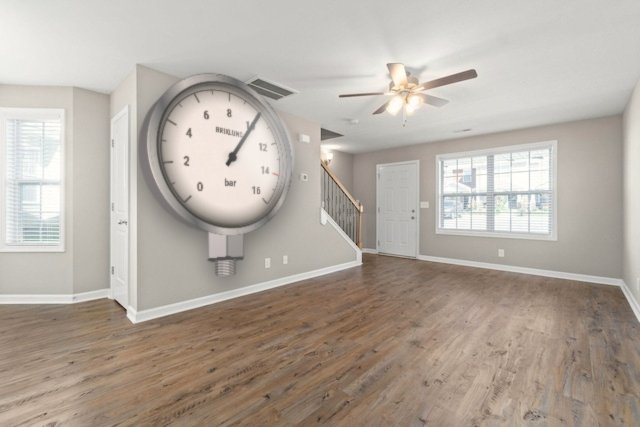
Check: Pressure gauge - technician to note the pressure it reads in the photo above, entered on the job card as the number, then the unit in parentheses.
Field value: 10 (bar)
